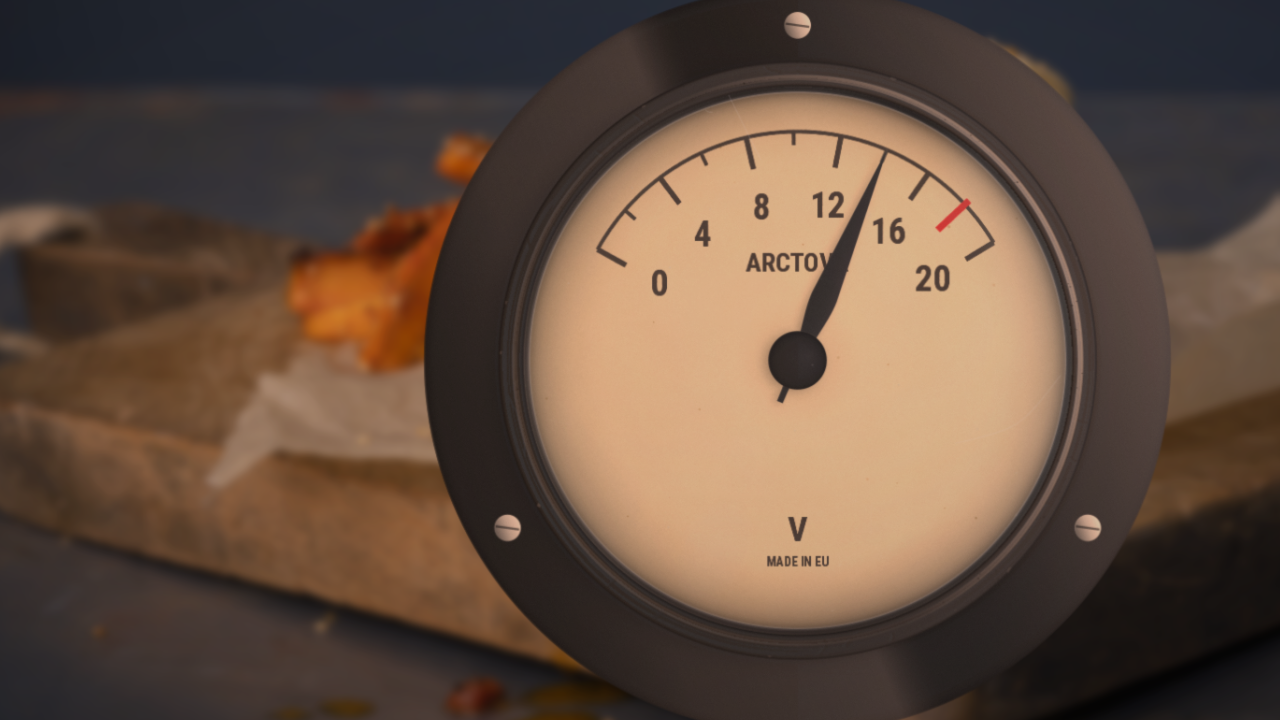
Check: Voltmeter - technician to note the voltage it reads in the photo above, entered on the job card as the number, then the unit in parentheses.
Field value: 14 (V)
